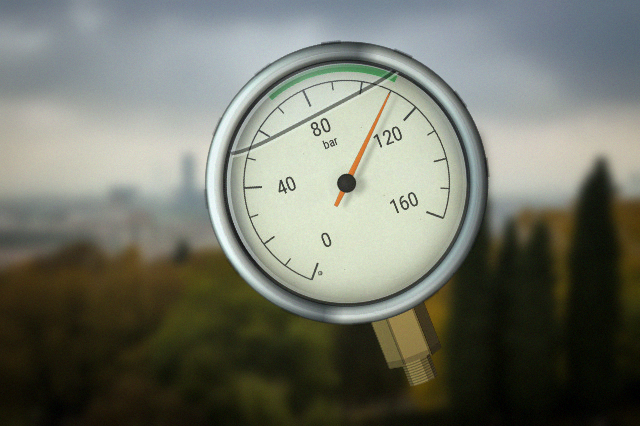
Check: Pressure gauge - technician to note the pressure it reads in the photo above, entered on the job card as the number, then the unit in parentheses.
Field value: 110 (bar)
